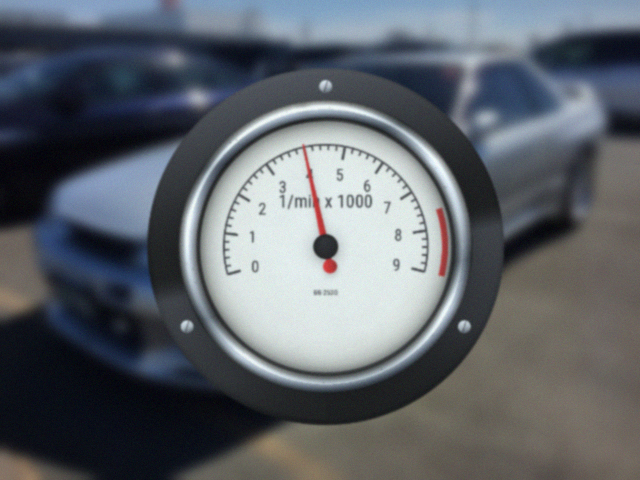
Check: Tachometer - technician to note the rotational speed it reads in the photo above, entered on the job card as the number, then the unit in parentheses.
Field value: 4000 (rpm)
